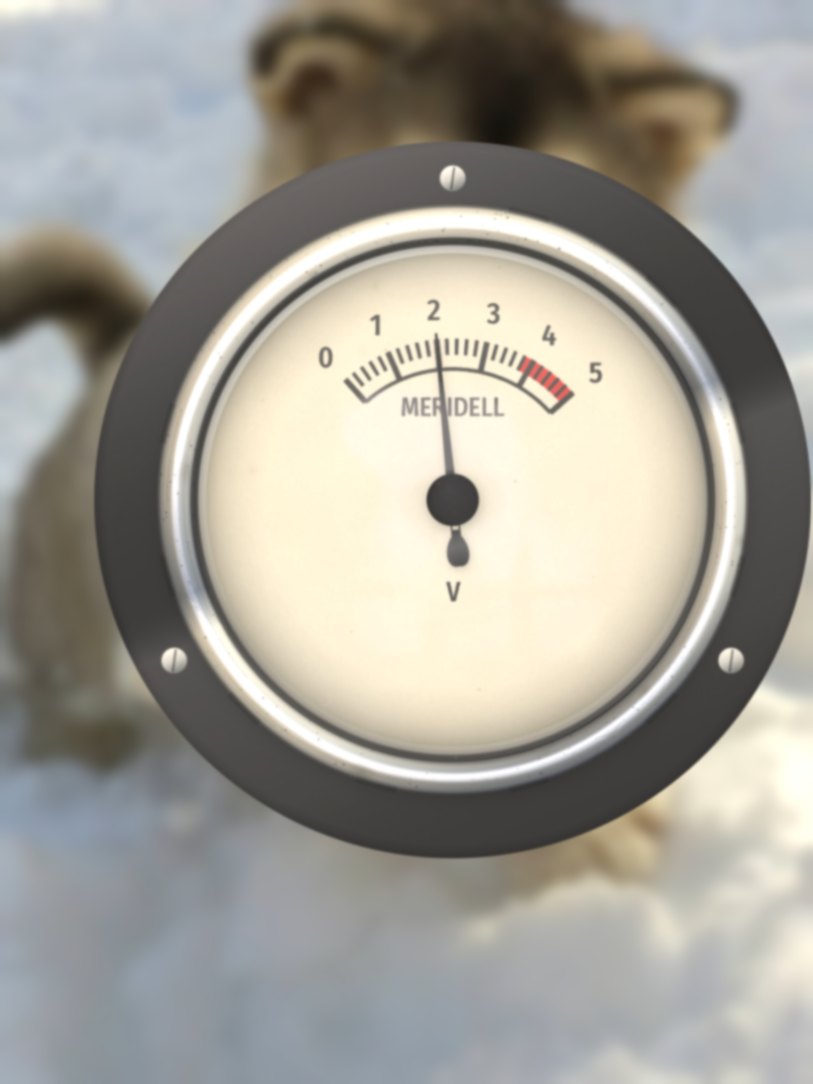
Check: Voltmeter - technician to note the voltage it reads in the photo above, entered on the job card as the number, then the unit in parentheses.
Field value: 2 (V)
